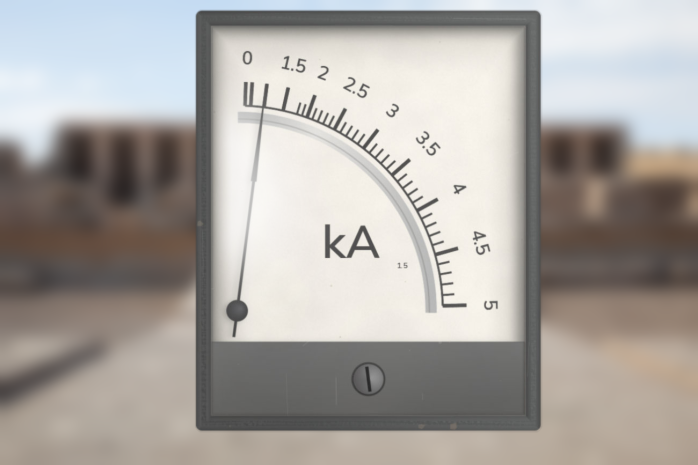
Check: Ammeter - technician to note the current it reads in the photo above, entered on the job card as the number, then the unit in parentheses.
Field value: 1 (kA)
